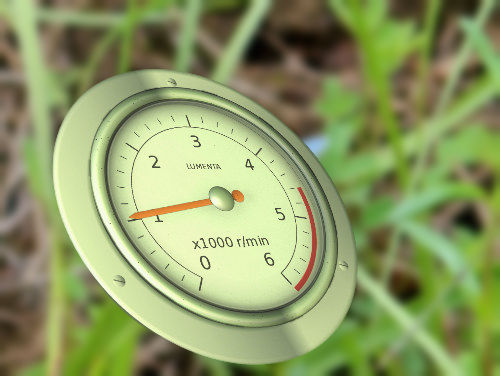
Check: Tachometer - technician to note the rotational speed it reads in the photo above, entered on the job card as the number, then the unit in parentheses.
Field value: 1000 (rpm)
